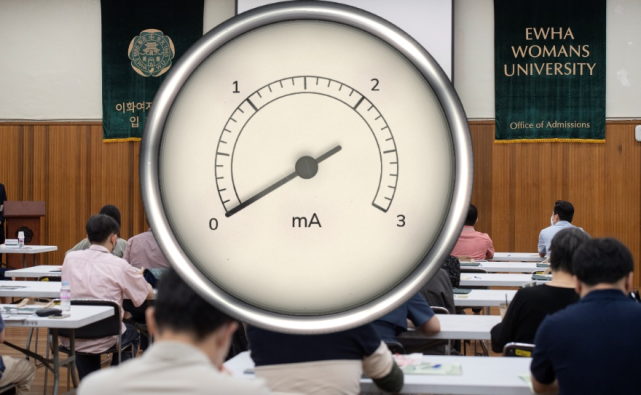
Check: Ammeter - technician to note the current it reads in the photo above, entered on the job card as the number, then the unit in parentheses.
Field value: 0 (mA)
